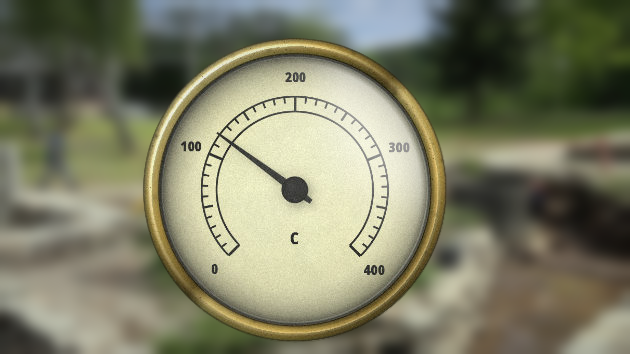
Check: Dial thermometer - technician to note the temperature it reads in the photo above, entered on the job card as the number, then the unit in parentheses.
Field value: 120 (°C)
